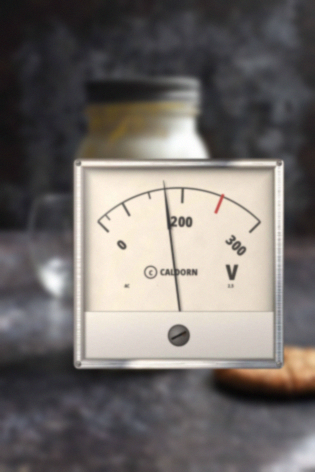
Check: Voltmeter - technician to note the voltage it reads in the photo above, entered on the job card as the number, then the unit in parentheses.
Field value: 175 (V)
